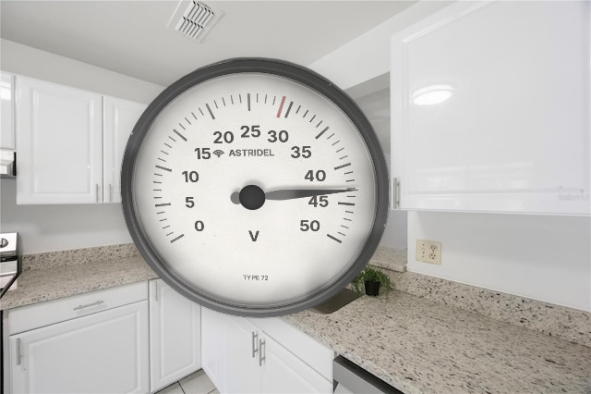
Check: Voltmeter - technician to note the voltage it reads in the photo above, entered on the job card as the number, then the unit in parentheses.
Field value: 43 (V)
